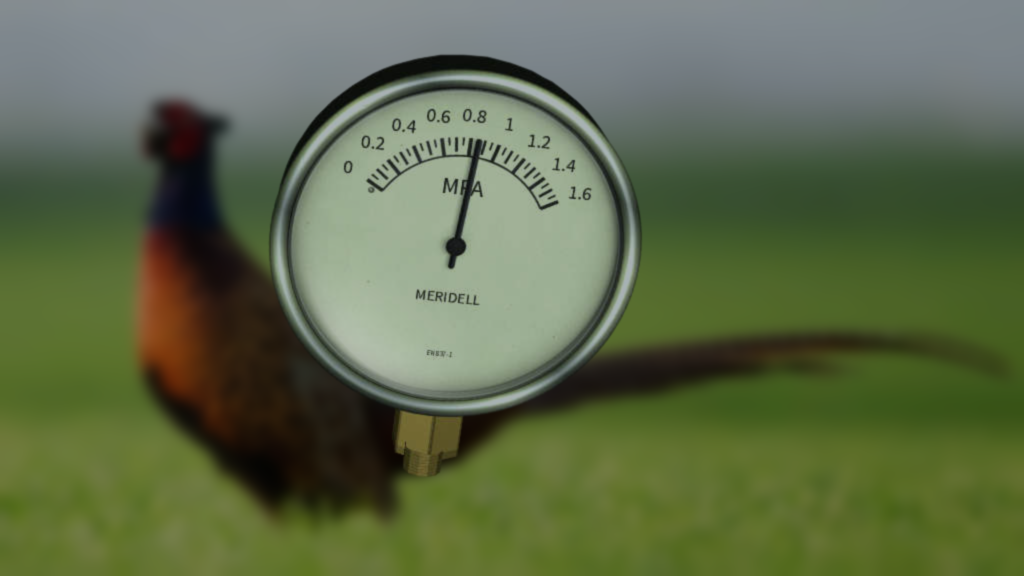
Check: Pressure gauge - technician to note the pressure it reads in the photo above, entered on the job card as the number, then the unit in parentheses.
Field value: 0.85 (MPa)
